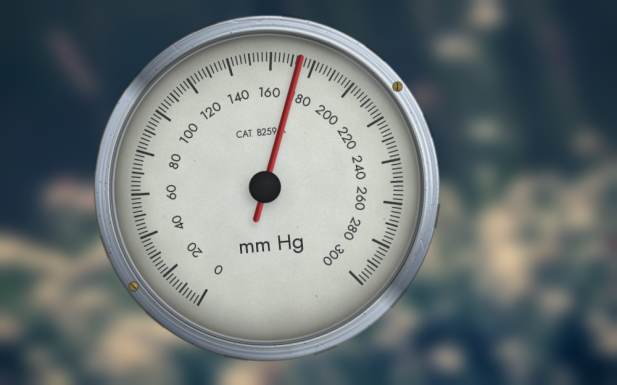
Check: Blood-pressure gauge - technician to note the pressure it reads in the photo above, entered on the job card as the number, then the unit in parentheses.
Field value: 174 (mmHg)
